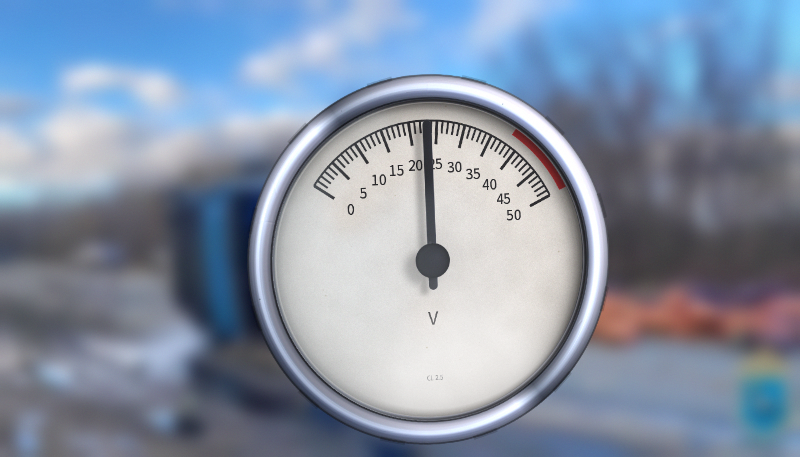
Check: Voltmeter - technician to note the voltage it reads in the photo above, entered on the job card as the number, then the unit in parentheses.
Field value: 23 (V)
